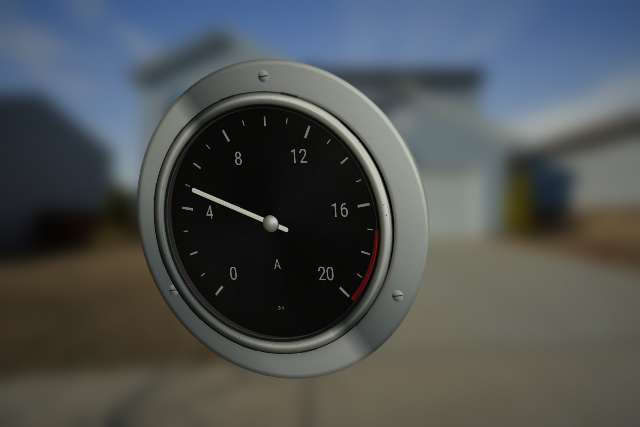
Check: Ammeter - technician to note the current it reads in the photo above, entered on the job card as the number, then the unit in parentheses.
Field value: 5 (A)
